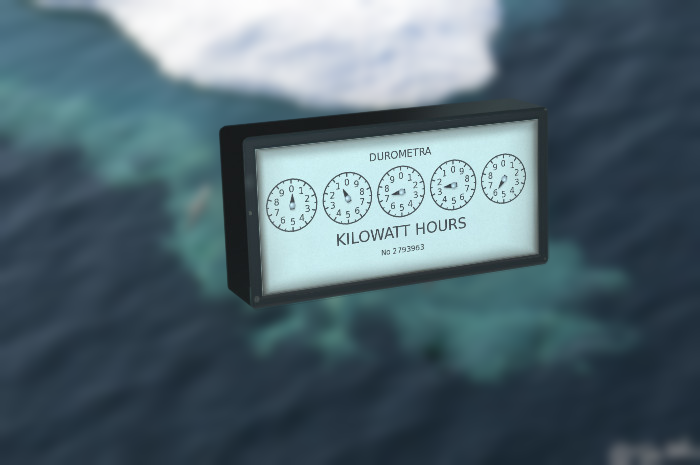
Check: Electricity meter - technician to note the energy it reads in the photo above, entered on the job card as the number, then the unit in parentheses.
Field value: 726 (kWh)
